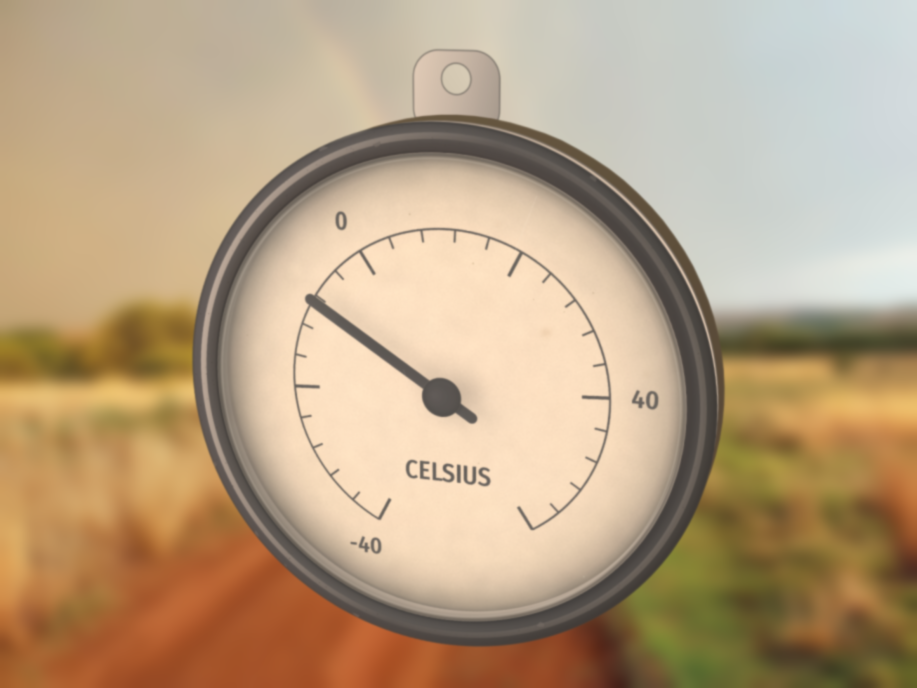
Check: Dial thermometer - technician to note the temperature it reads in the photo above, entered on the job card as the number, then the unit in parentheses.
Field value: -8 (°C)
